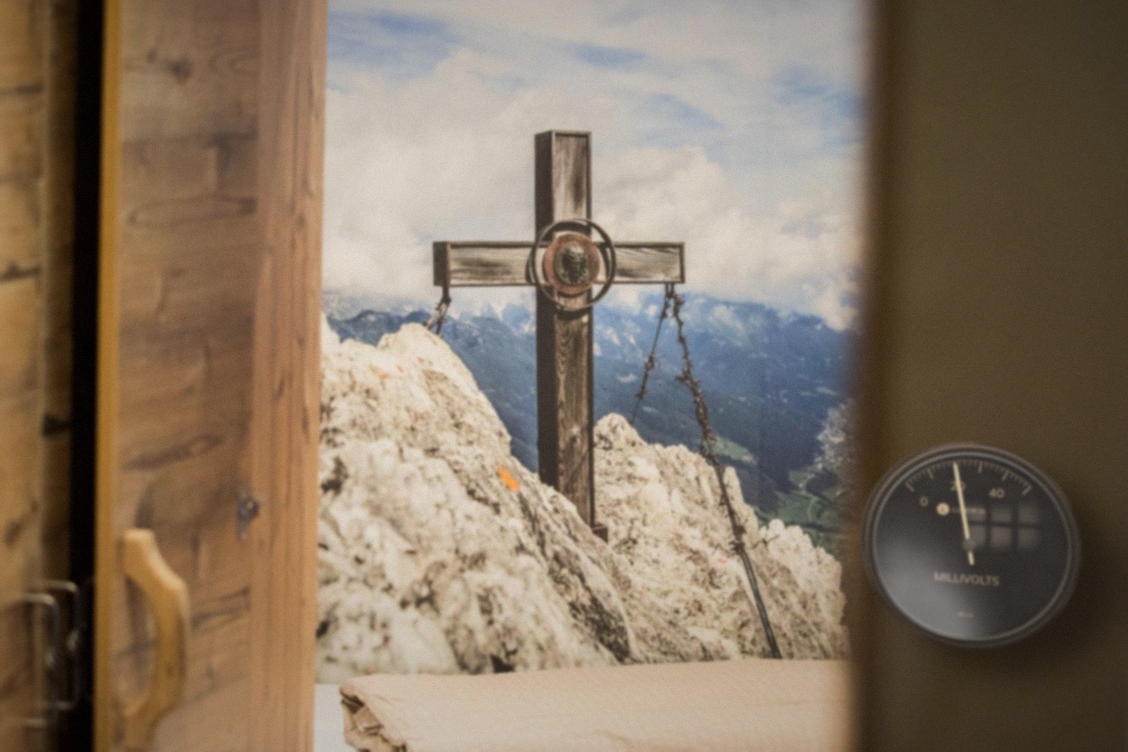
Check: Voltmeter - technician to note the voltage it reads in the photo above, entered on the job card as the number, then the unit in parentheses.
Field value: 20 (mV)
